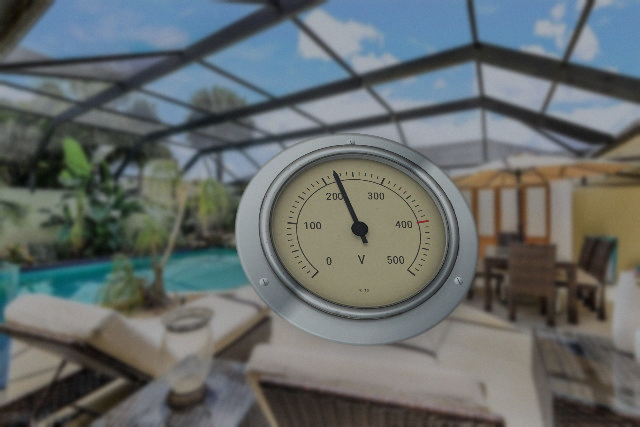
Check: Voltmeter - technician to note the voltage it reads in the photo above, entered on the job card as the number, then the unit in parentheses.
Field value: 220 (V)
